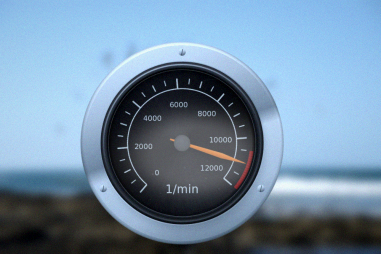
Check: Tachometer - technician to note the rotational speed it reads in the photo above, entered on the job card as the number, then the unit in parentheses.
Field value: 11000 (rpm)
